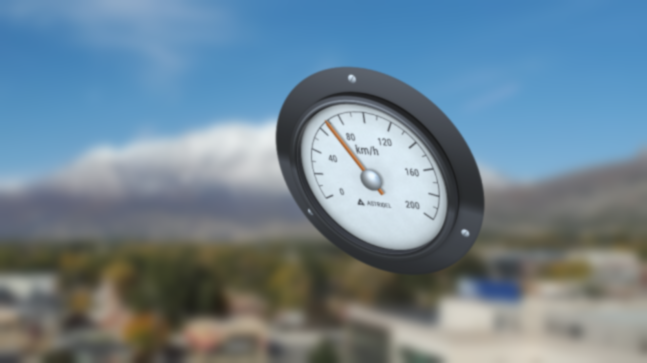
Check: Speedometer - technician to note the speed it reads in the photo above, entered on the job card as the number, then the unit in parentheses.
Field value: 70 (km/h)
